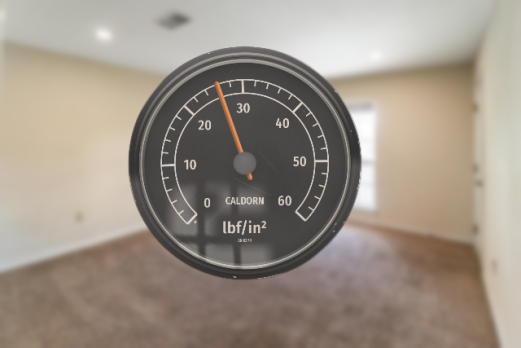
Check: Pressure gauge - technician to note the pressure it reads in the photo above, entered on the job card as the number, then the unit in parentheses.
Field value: 26 (psi)
